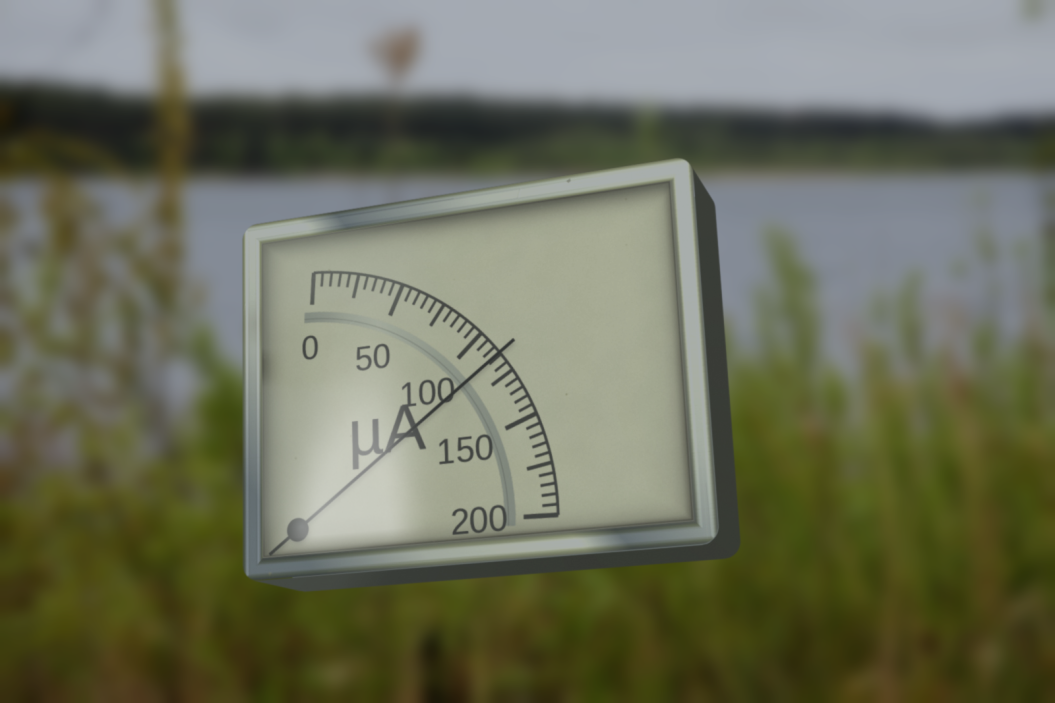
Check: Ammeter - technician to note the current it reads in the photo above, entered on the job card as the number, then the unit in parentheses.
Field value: 115 (µA)
